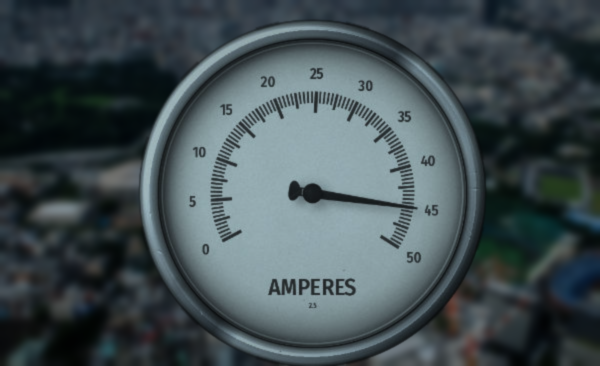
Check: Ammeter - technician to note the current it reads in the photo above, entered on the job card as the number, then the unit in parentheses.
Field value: 45 (A)
